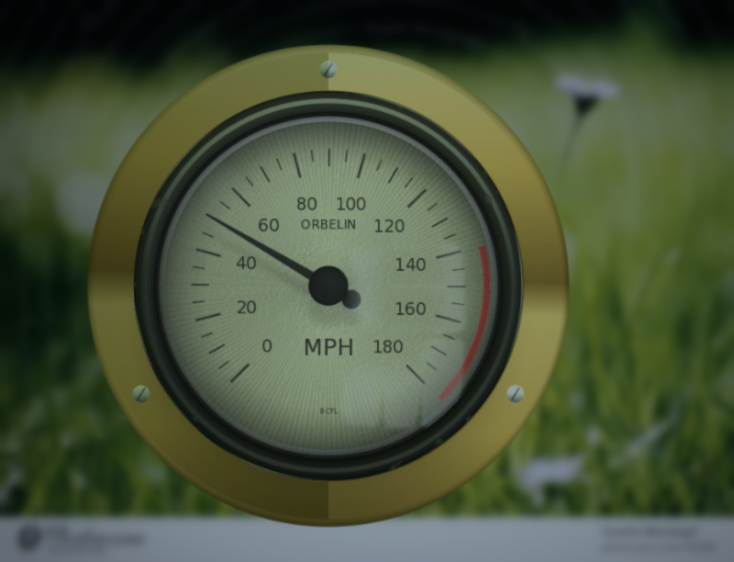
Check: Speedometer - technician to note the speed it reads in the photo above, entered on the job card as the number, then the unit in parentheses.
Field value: 50 (mph)
